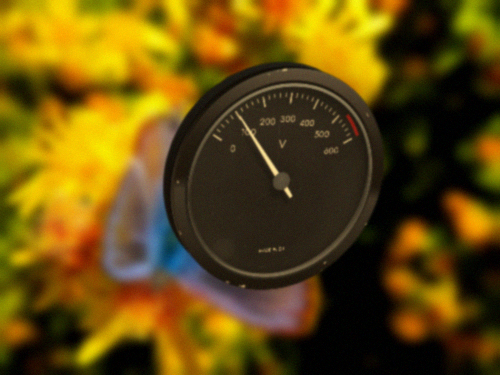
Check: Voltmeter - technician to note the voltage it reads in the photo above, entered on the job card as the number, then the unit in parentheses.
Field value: 100 (V)
